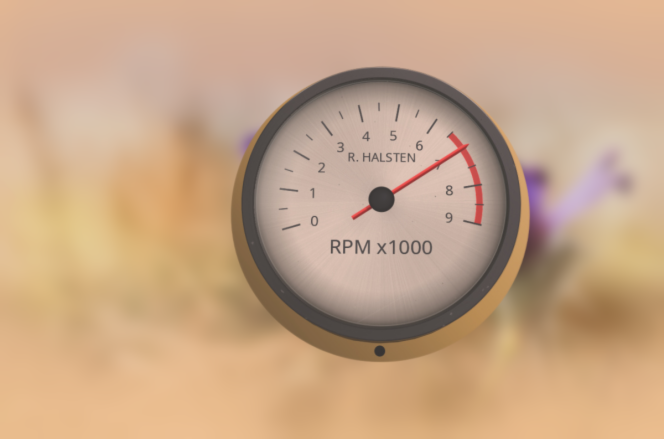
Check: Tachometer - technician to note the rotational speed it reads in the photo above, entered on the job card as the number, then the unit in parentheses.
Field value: 7000 (rpm)
